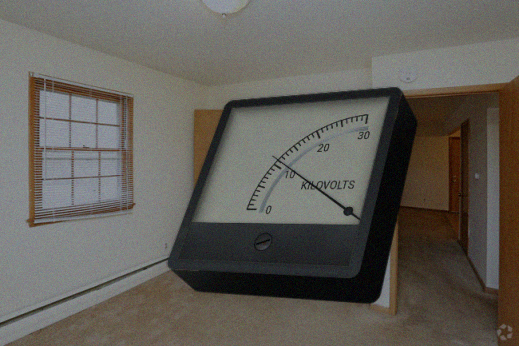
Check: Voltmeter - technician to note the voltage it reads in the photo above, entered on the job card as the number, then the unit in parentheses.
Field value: 11 (kV)
